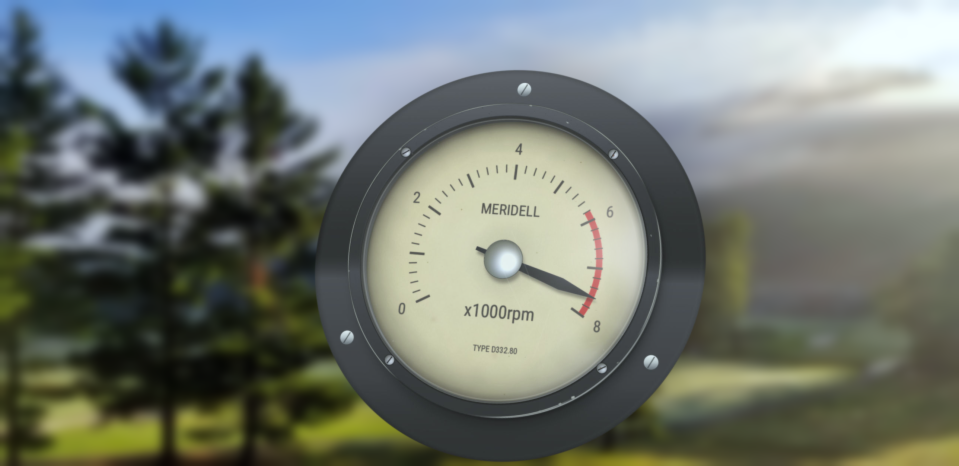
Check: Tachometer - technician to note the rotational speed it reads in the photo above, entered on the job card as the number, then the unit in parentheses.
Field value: 7600 (rpm)
